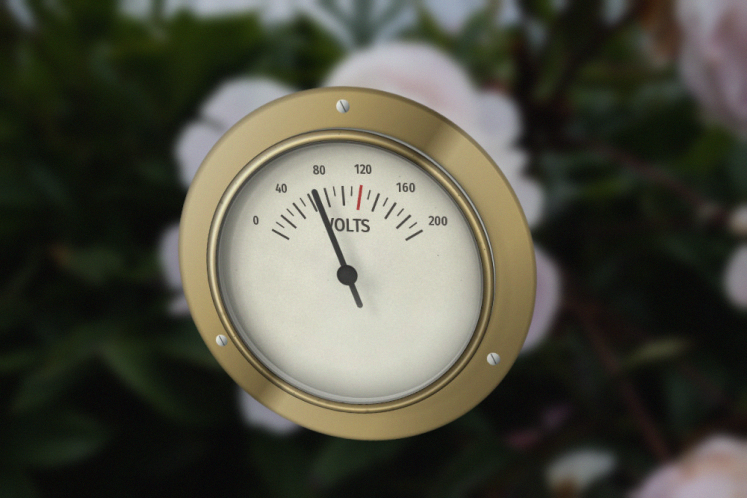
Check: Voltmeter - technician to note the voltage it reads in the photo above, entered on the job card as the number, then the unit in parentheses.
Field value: 70 (V)
